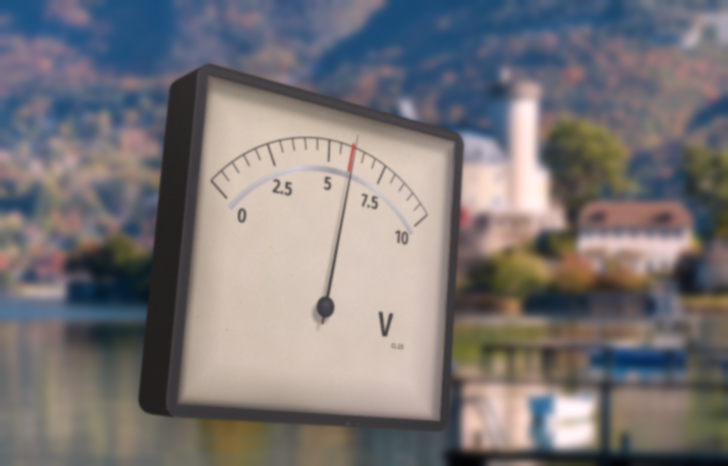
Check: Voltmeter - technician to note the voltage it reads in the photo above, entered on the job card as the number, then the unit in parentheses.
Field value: 6 (V)
